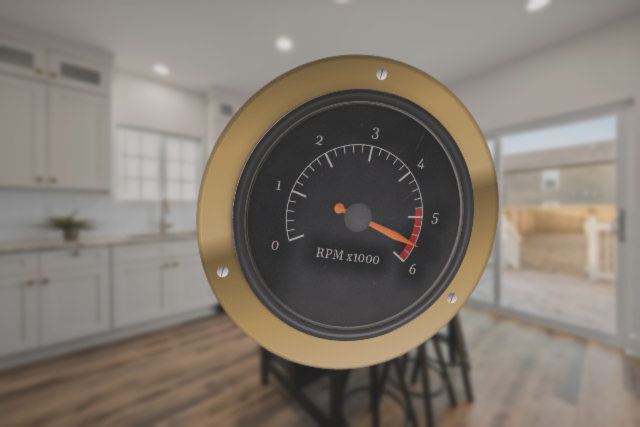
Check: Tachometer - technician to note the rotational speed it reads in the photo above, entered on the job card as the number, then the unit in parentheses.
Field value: 5600 (rpm)
